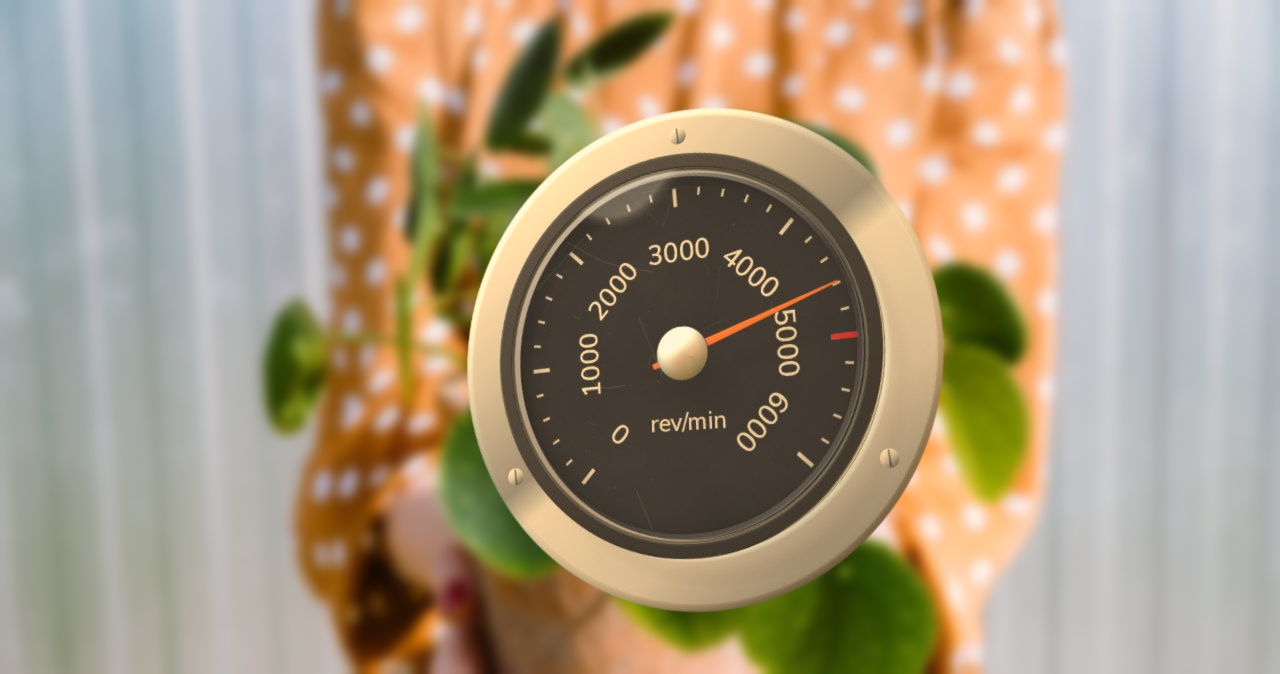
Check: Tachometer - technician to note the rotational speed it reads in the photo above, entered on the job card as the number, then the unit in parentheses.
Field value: 4600 (rpm)
